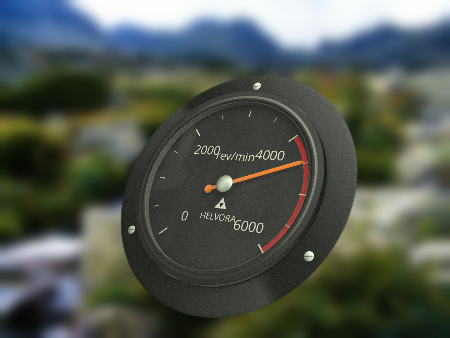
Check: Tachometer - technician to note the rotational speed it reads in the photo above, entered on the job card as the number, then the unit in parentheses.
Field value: 4500 (rpm)
